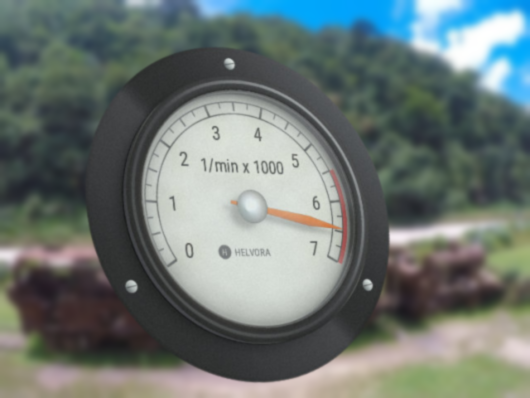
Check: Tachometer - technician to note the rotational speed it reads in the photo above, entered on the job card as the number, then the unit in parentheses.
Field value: 6500 (rpm)
